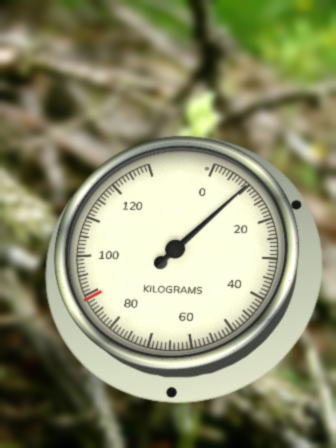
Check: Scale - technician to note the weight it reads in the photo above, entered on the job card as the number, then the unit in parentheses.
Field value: 10 (kg)
